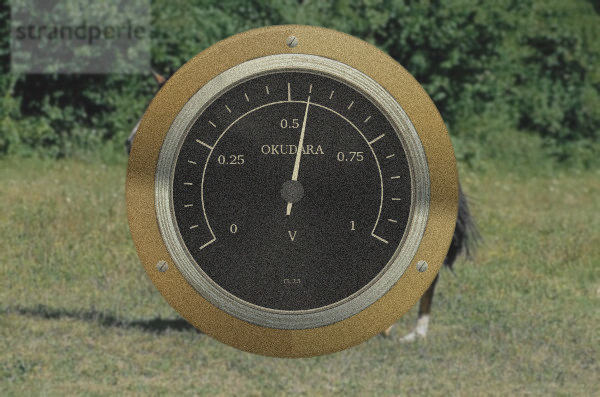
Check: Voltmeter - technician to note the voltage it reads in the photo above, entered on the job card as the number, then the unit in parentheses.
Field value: 0.55 (V)
